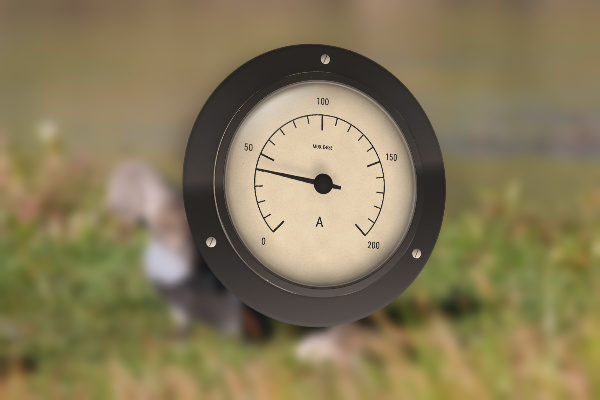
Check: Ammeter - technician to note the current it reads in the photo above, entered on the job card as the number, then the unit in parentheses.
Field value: 40 (A)
